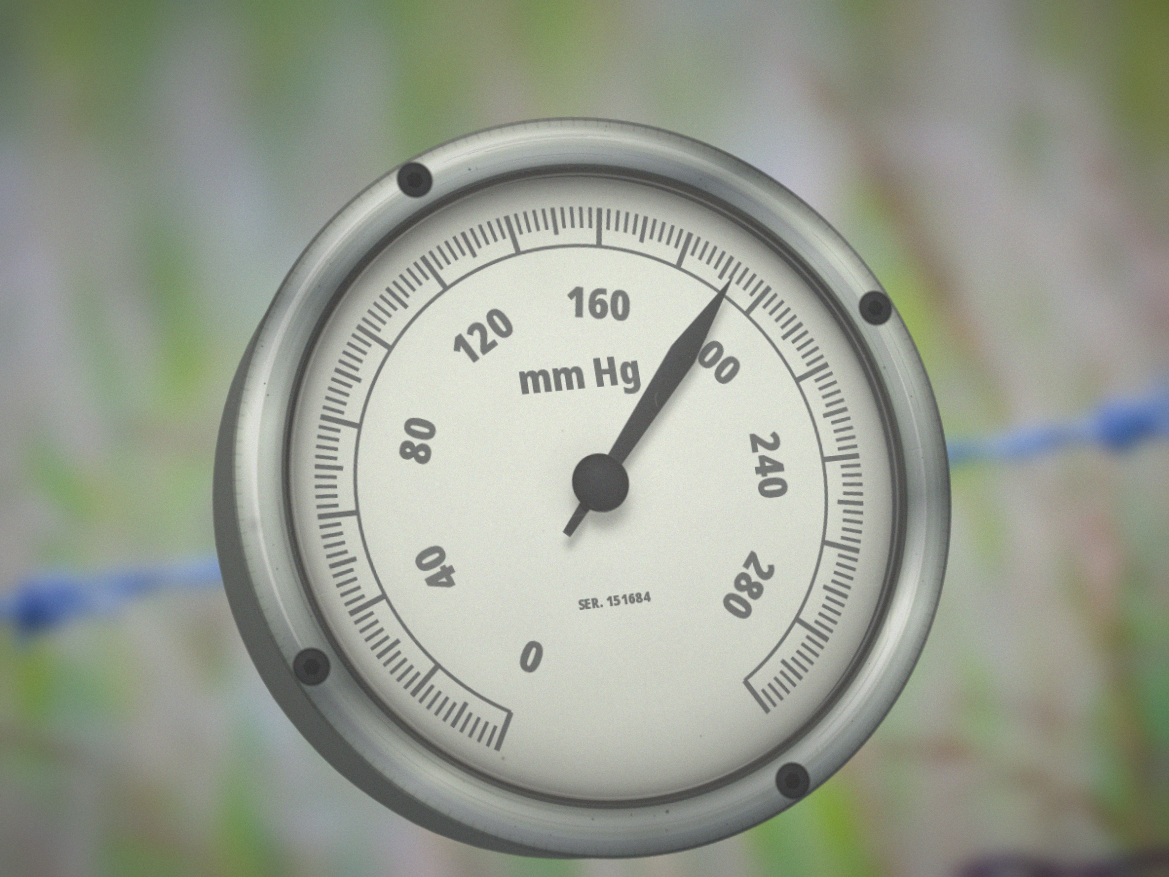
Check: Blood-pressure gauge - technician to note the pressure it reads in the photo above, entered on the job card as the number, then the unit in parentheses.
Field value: 192 (mmHg)
